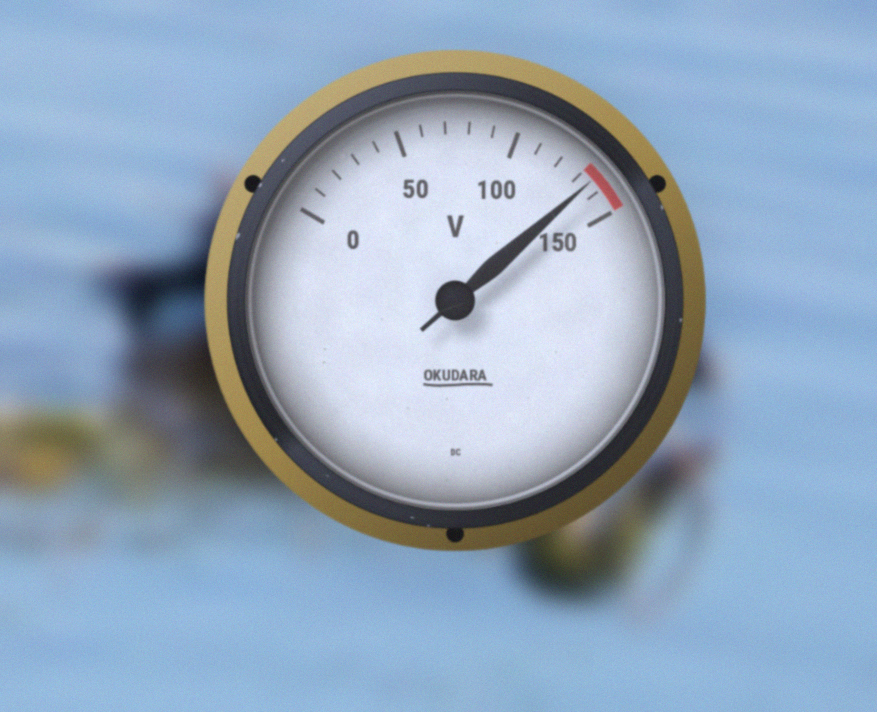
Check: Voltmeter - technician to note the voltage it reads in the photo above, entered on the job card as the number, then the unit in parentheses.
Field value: 135 (V)
